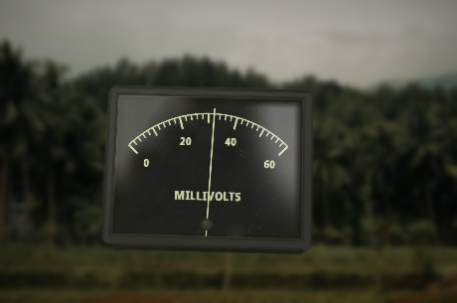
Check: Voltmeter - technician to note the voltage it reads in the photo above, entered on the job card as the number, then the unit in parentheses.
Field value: 32 (mV)
